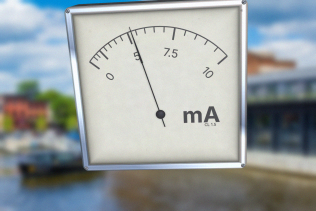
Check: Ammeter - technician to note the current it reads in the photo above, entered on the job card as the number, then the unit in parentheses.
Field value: 5.25 (mA)
